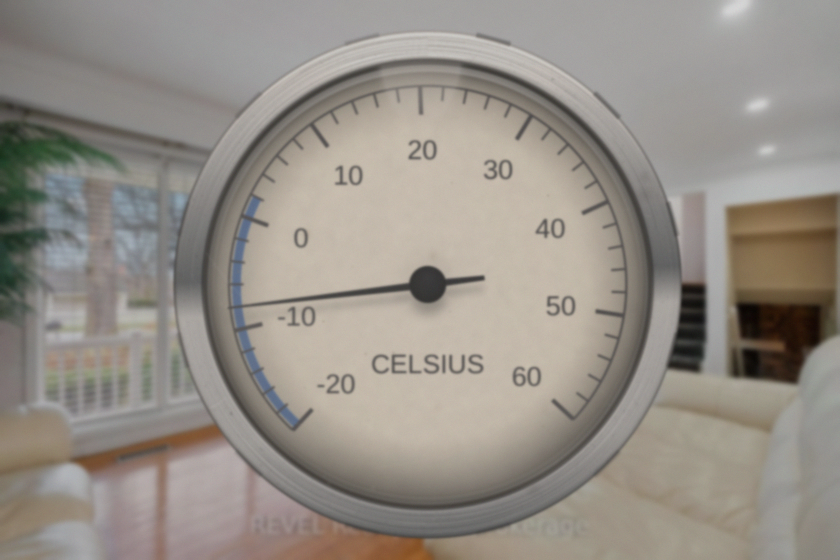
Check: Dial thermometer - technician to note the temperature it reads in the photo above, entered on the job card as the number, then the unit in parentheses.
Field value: -8 (°C)
